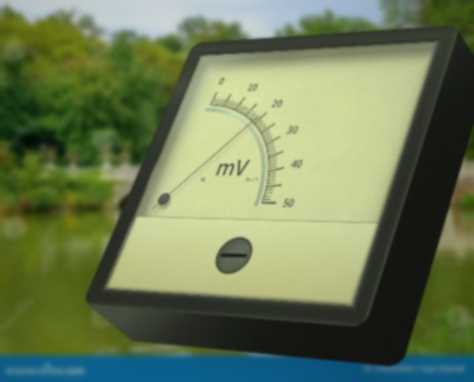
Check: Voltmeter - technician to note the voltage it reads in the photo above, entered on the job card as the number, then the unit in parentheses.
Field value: 20 (mV)
